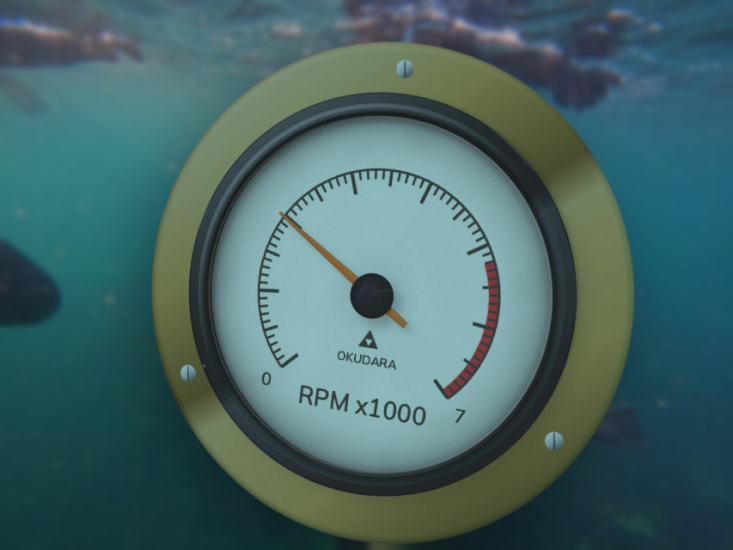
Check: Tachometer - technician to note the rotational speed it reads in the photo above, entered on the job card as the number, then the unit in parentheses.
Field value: 2000 (rpm)
